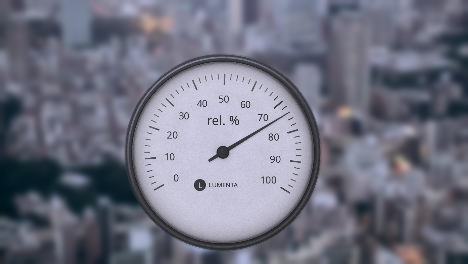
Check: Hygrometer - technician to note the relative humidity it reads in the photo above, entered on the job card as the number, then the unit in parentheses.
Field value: 74 (%)
